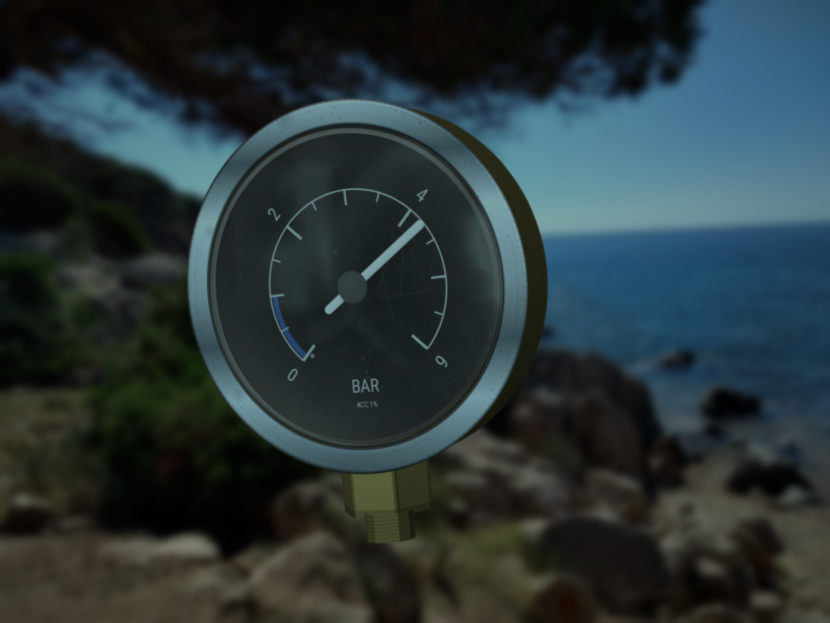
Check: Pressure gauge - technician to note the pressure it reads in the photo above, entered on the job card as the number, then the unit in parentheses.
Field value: 4.25 (bar)
